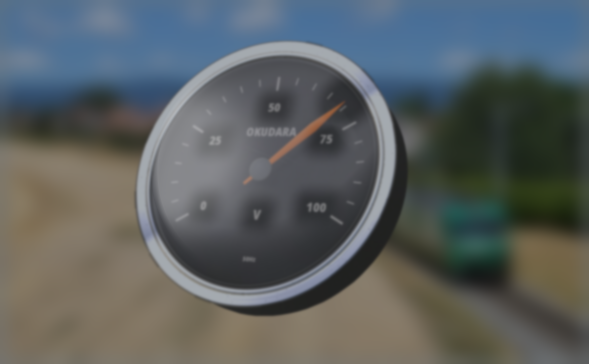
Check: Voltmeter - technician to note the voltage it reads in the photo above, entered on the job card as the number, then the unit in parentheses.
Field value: 70 (V)
